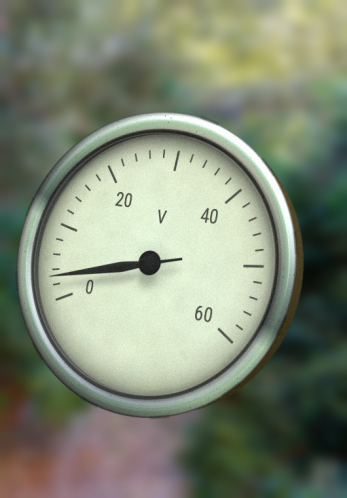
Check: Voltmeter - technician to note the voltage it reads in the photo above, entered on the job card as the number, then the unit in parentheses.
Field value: 3 (V)
